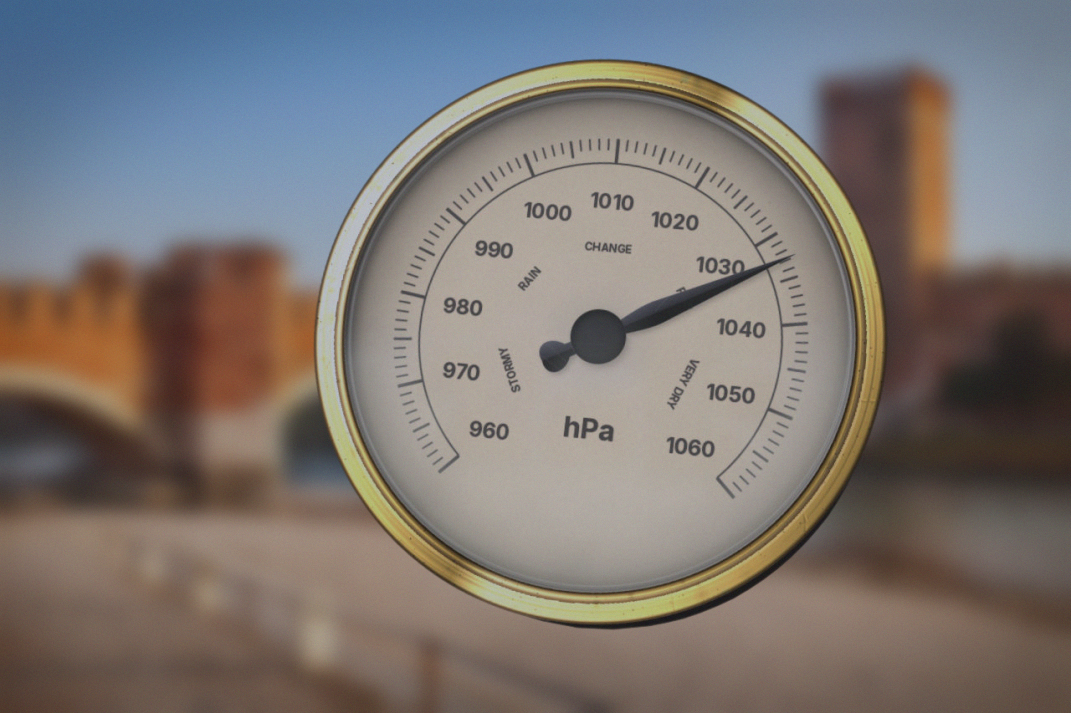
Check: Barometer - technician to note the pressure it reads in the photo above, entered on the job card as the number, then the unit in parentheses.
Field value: 1033 (hPa)
